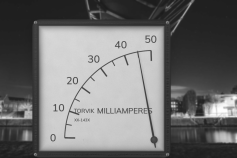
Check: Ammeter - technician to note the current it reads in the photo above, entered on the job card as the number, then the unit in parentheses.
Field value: 45 (mA)
